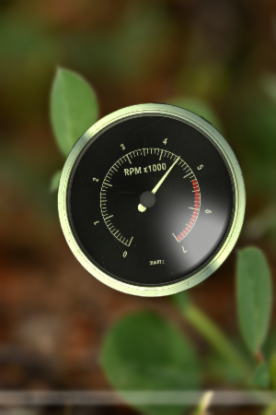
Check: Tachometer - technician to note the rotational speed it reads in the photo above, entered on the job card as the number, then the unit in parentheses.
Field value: 4500 (rpm)
